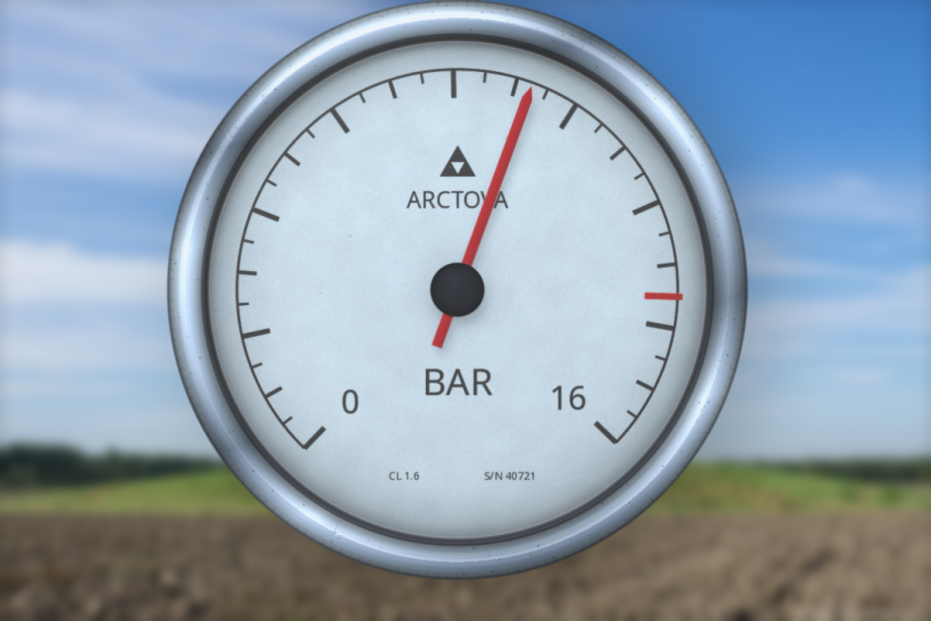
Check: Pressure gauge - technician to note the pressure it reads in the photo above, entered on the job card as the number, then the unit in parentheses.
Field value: 9.25 (bar)
